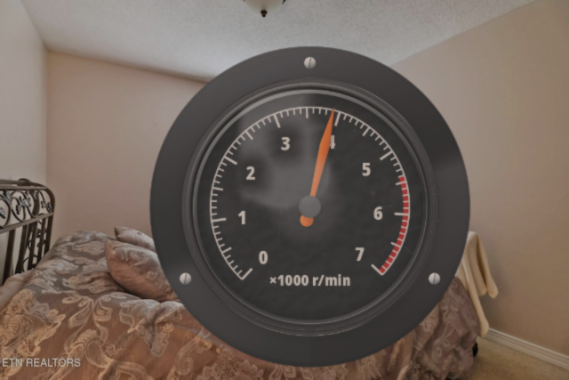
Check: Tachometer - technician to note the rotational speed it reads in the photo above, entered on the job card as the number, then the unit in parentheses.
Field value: 3900 (rpm)
